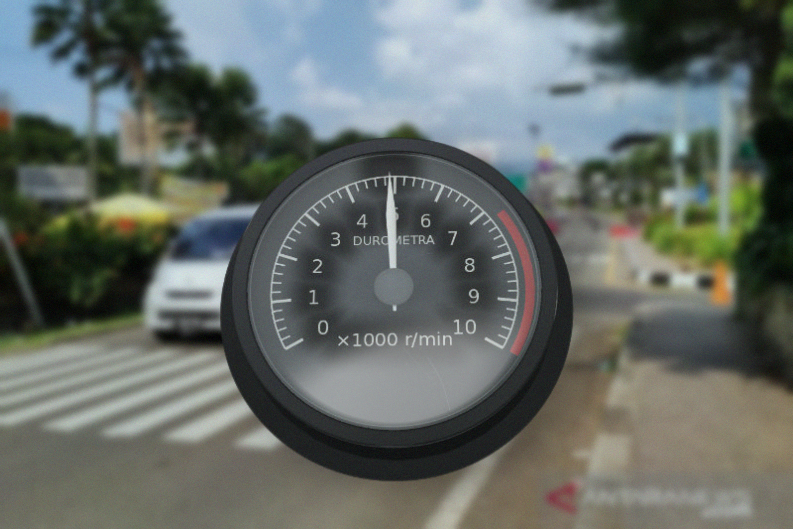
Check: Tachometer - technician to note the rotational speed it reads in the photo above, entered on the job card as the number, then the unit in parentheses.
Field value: 4900 (rpm)
